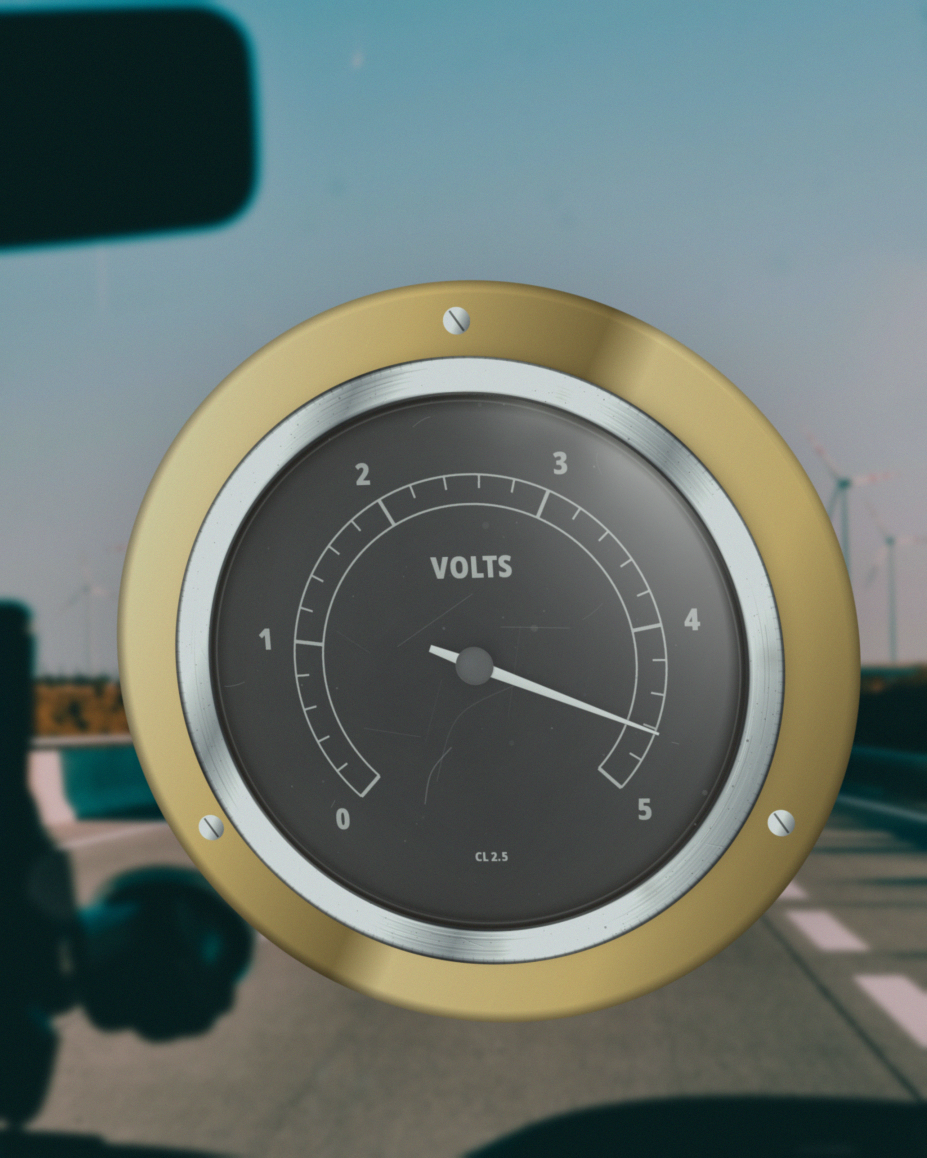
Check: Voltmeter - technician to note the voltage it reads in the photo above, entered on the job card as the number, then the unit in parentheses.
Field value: 4.6 (V)
